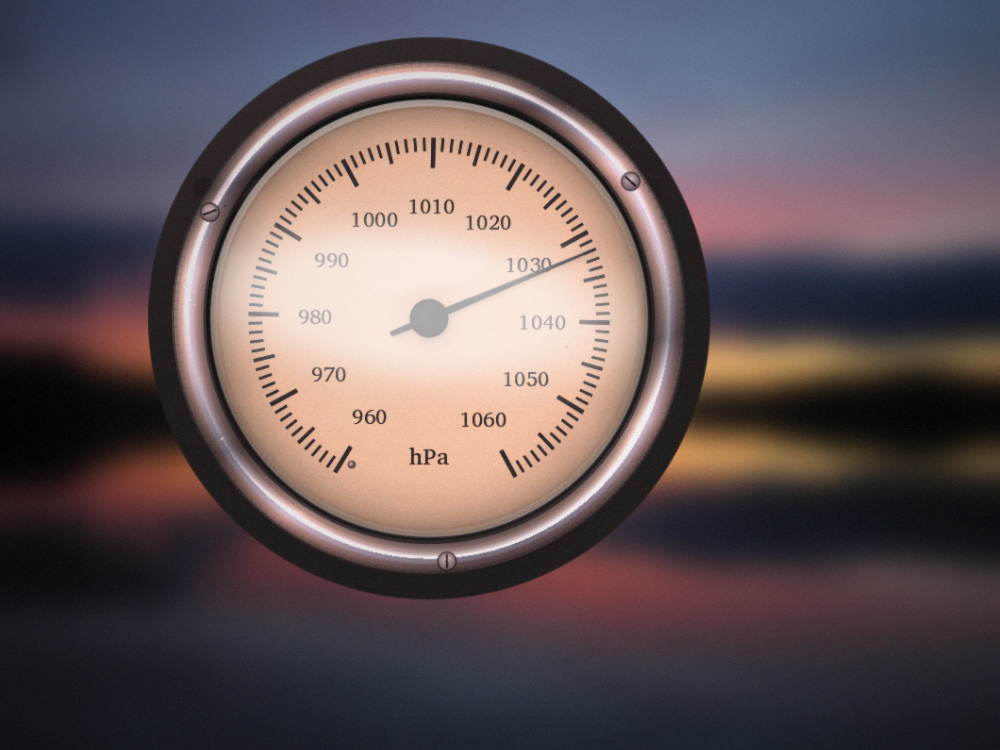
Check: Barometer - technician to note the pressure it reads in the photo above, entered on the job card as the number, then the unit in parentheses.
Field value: 1032 (hPa)
